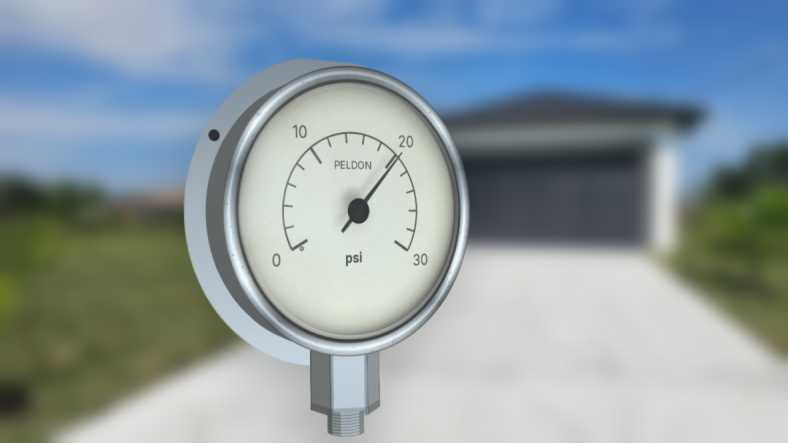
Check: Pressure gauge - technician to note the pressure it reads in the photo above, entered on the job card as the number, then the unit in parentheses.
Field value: 20 (psi)
